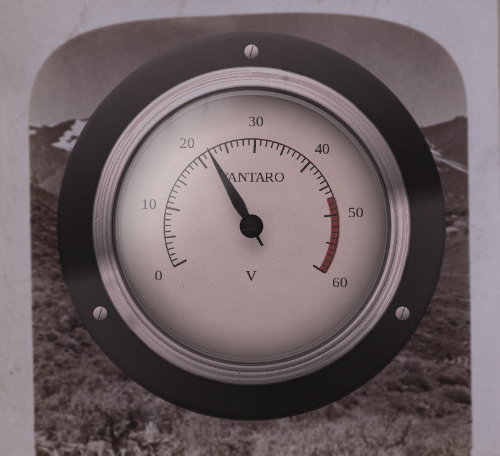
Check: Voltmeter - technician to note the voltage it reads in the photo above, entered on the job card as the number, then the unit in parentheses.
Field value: 22 (V)
